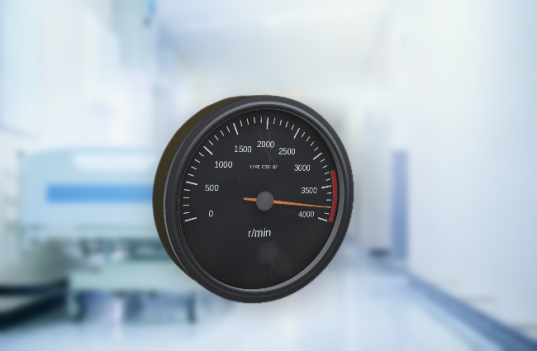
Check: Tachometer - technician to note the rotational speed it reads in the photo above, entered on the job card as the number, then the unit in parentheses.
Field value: 3800 (rpm)
